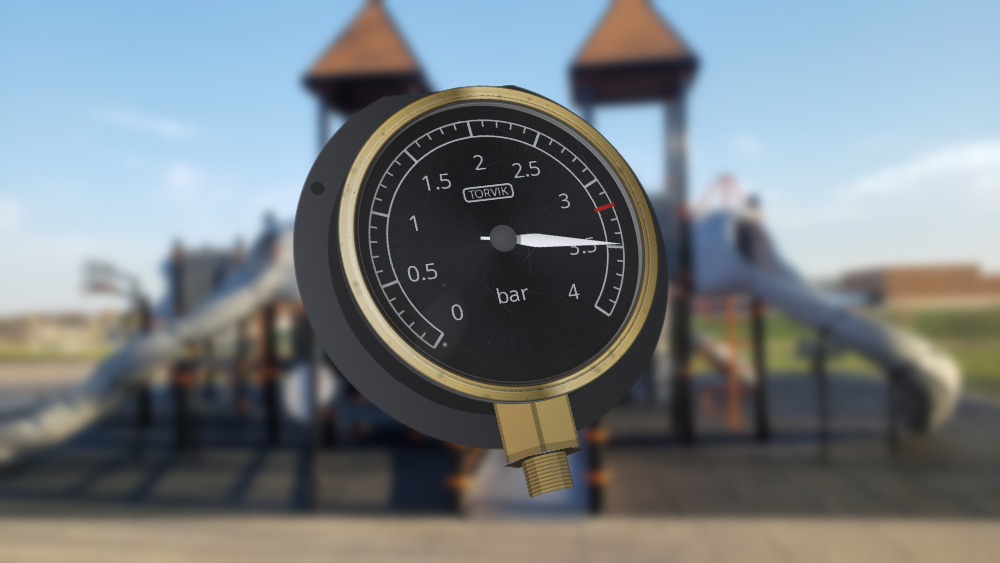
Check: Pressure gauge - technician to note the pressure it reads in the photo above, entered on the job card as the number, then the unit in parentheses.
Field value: 3.5 (bar)
